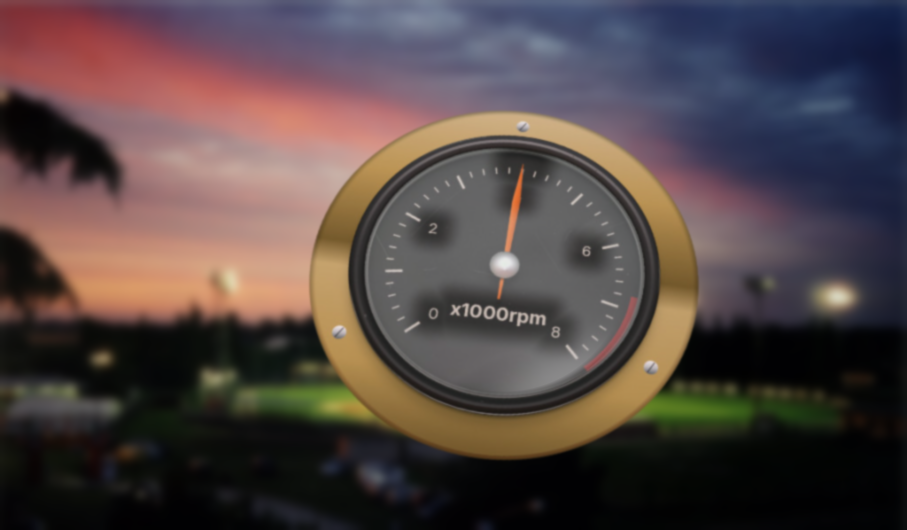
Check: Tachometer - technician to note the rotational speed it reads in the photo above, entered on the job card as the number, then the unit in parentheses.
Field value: 4000 (rpm)
